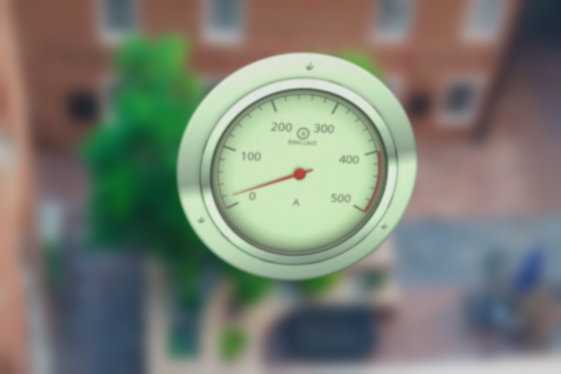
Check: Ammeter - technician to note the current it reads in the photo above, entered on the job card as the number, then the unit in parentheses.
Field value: 20 (A)
